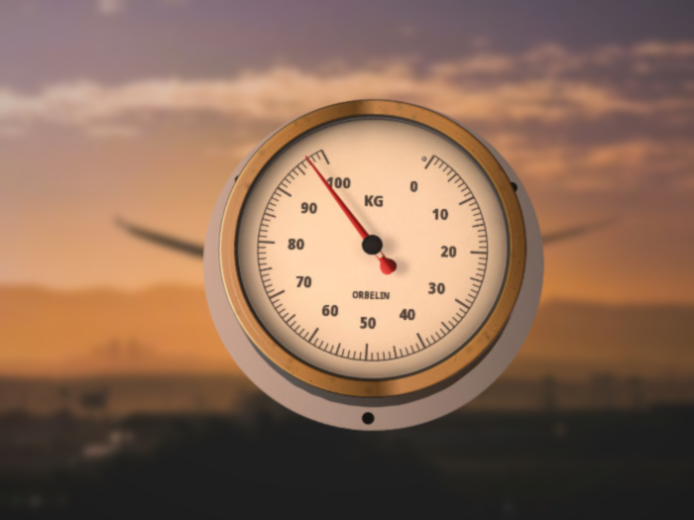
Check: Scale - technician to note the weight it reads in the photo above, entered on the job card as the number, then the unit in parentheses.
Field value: 97 (kg)
